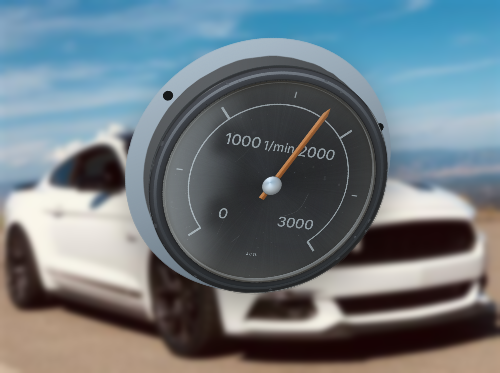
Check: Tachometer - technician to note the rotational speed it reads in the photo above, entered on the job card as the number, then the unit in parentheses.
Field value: 1750 (rpm)
